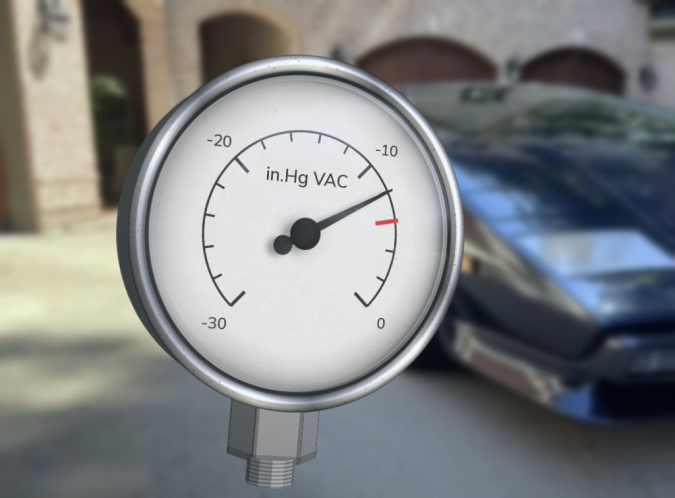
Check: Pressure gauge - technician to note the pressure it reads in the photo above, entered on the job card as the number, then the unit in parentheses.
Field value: -8 (inHg)
